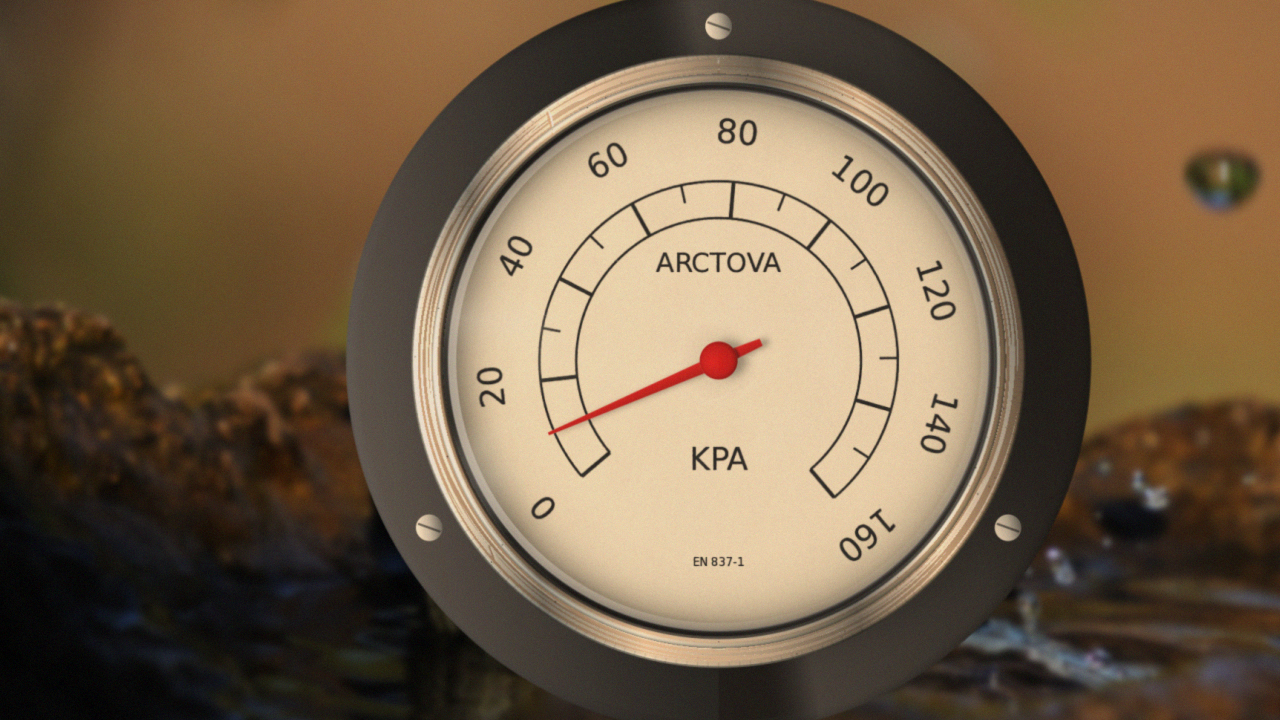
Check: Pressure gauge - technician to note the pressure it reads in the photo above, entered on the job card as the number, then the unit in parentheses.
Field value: 10 (kPa)
